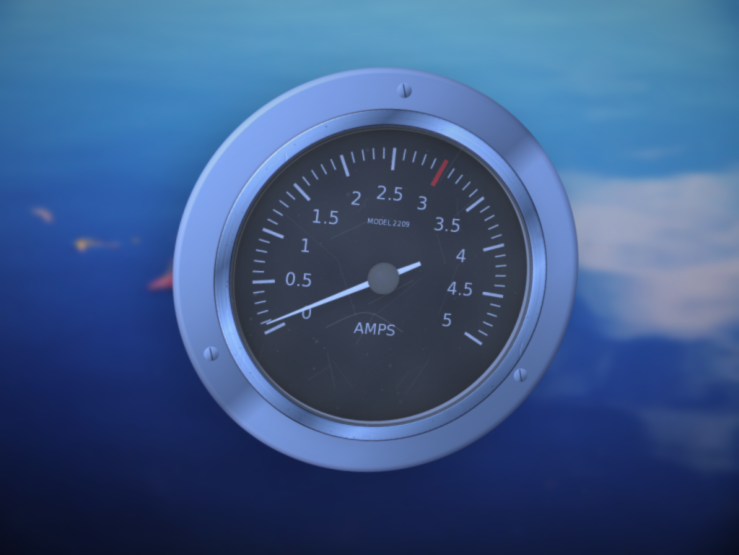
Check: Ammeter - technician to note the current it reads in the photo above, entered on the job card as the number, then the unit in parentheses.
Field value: 0.1 (A)
